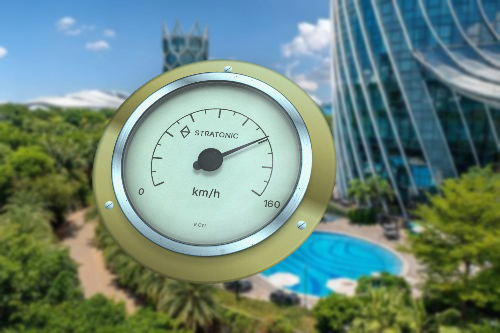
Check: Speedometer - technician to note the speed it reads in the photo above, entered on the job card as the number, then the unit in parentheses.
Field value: 120 (km/h)
